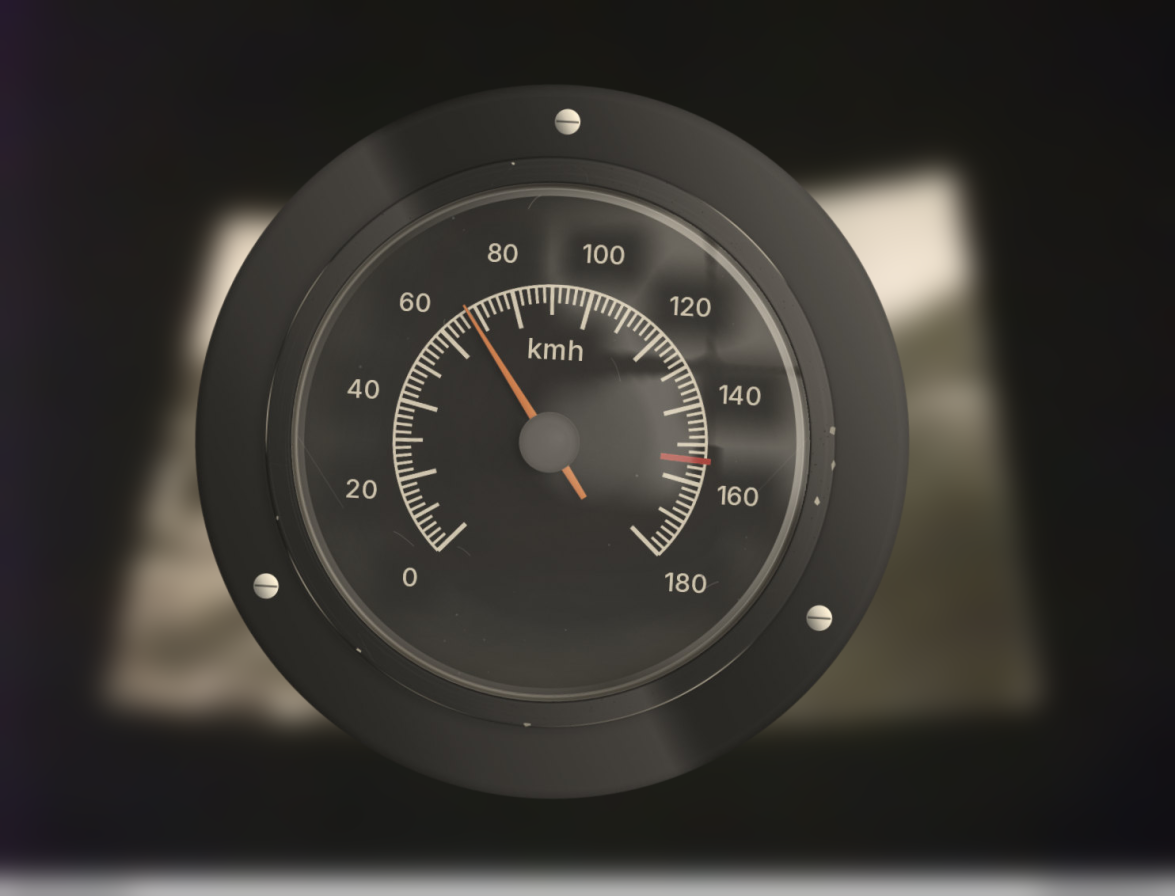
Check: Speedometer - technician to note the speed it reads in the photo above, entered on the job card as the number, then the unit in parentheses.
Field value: 68 (km/h)
